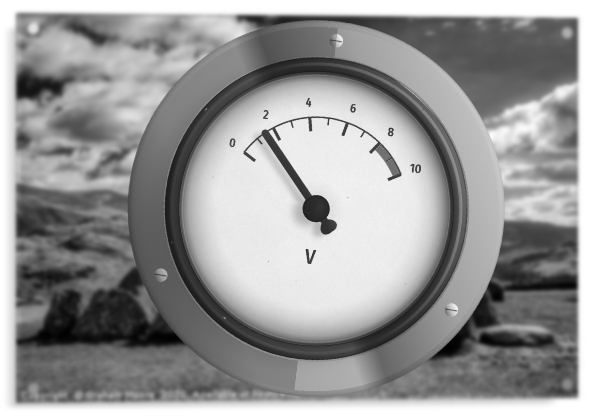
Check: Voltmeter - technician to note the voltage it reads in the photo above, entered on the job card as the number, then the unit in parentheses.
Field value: 1.5 (V)
